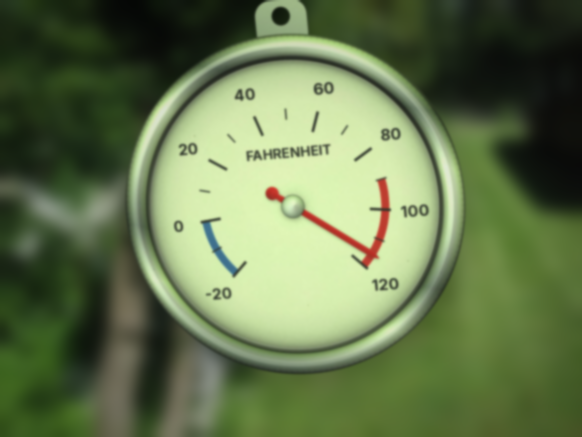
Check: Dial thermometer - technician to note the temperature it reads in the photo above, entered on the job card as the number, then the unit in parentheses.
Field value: 115 (°F)
